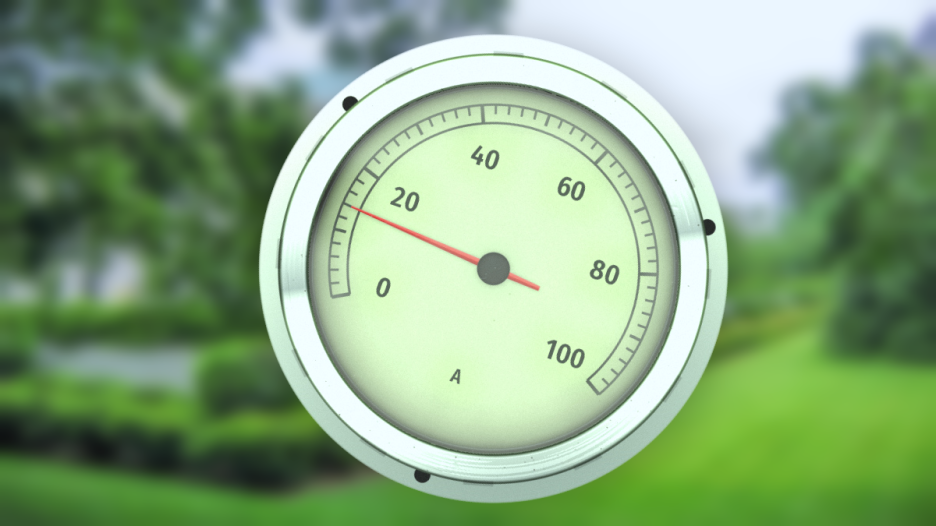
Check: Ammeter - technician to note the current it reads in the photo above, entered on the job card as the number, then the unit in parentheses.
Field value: 14 (A)
